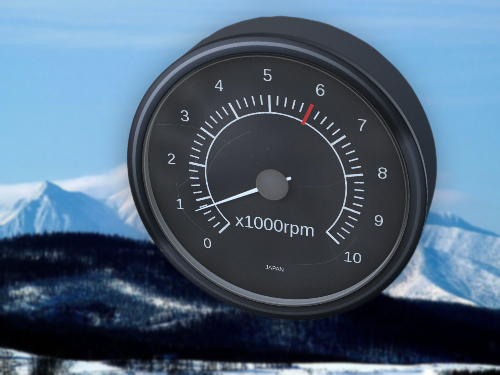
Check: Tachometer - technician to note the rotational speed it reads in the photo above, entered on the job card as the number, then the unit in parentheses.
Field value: 800 (rpm)
